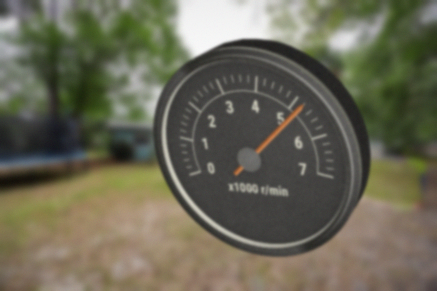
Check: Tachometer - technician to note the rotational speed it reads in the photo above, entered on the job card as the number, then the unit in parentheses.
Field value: 5200 (rpm)
